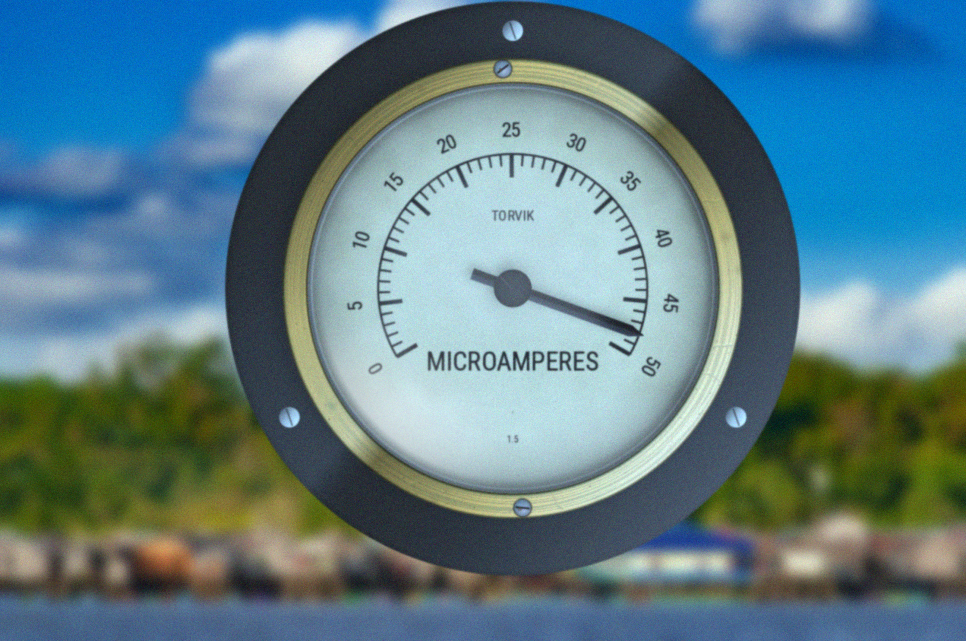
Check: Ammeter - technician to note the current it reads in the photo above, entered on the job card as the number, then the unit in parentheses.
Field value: 48 (µA)
